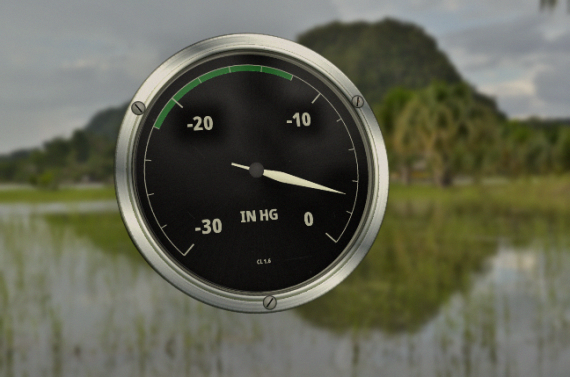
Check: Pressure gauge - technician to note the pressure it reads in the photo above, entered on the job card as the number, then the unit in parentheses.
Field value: -3 (inHg)
